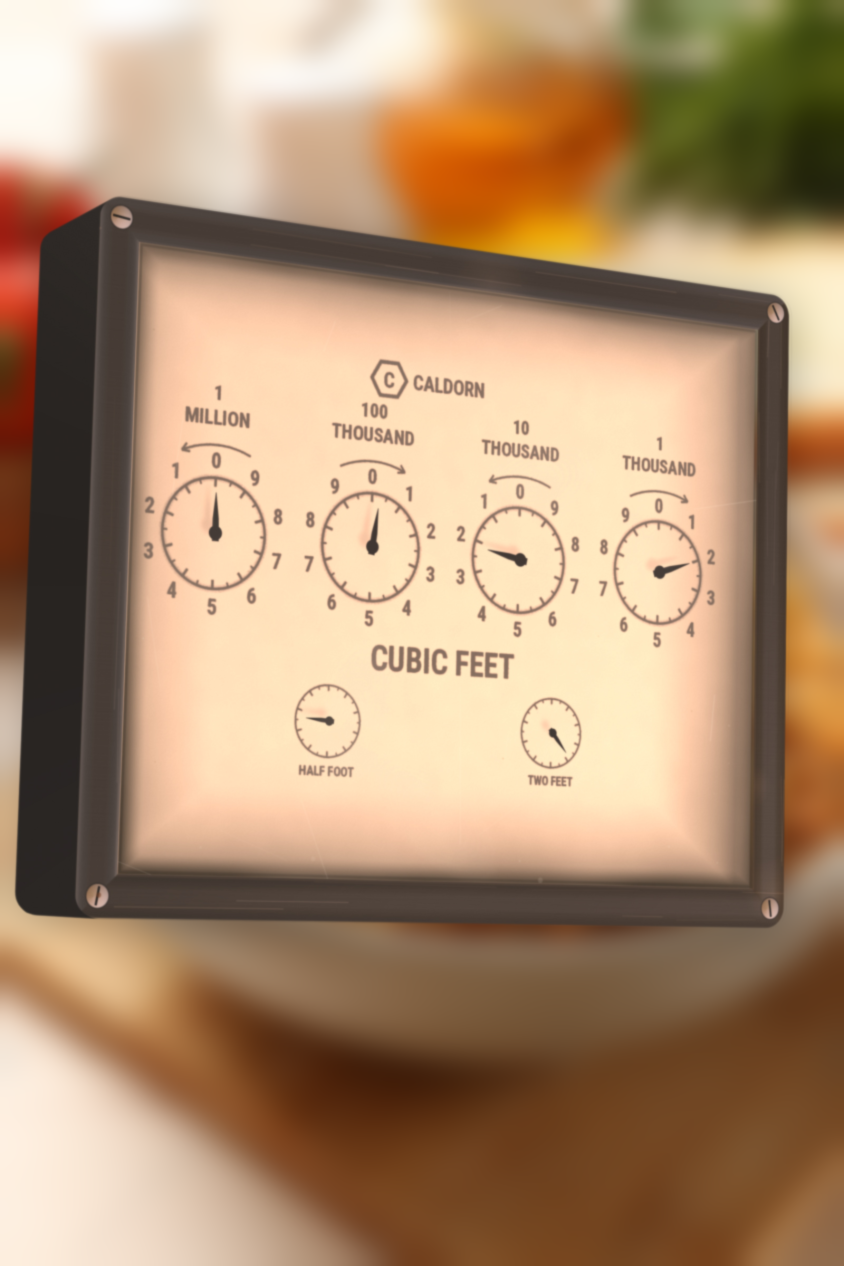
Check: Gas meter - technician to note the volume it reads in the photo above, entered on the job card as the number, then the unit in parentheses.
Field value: 2200 (ft³)
